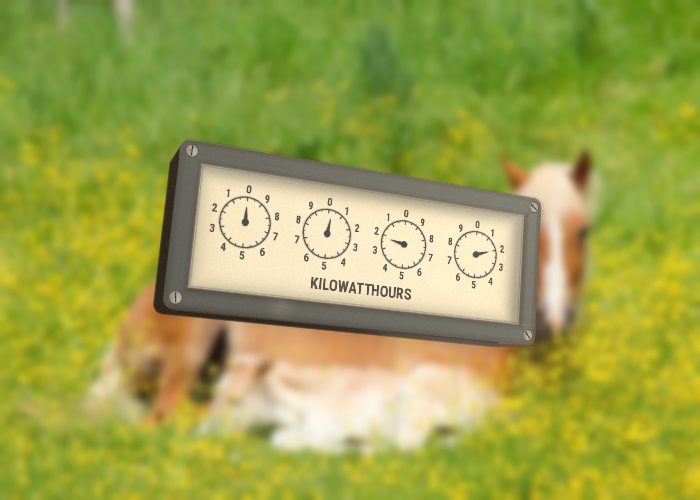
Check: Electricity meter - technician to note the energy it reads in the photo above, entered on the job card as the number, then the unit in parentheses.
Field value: 22 (kWh)
